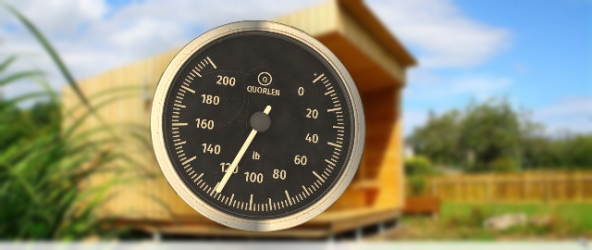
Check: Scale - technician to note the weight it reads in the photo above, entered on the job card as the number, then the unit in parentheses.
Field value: 118 (lb)
